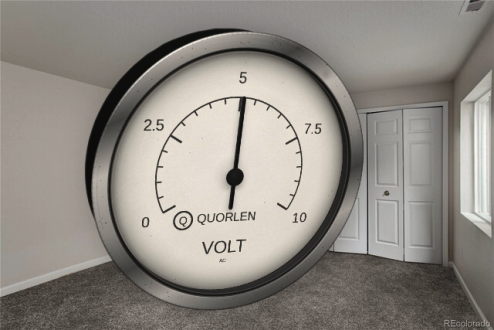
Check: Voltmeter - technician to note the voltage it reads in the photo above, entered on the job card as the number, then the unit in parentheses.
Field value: 5 (V)
